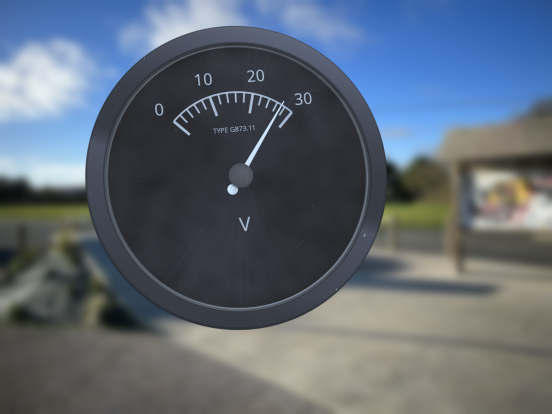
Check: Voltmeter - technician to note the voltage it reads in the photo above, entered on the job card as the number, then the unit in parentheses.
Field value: 27 (V)
